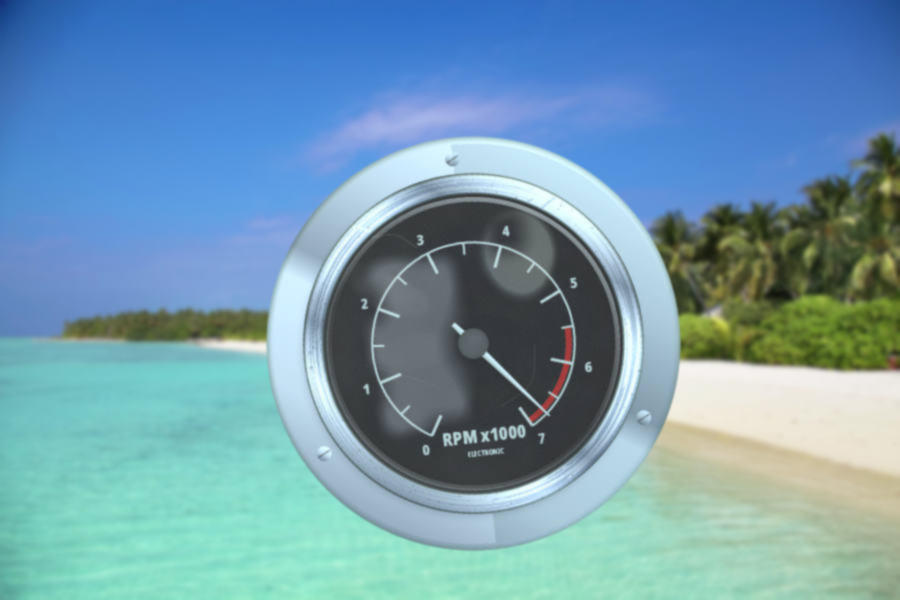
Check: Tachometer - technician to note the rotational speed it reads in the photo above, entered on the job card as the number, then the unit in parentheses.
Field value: 6750 (rpm)
